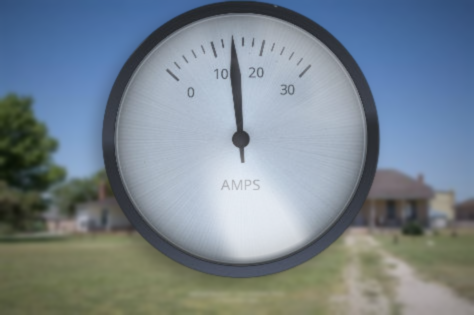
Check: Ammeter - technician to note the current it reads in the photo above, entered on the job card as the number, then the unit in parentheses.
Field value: 14 (A)
